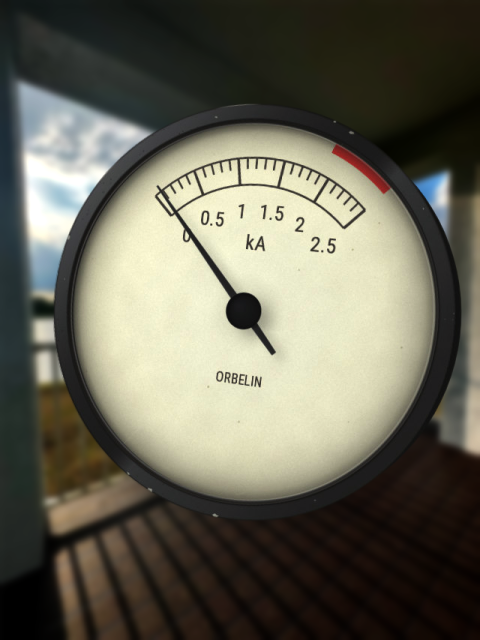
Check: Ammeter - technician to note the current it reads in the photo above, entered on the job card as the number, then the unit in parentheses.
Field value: 0.1 (kA)
